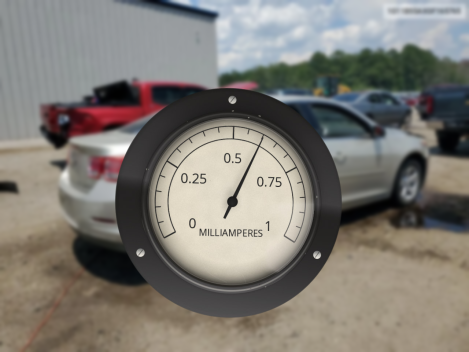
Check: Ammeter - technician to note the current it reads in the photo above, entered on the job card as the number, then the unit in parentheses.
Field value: 0.6 (mA)
